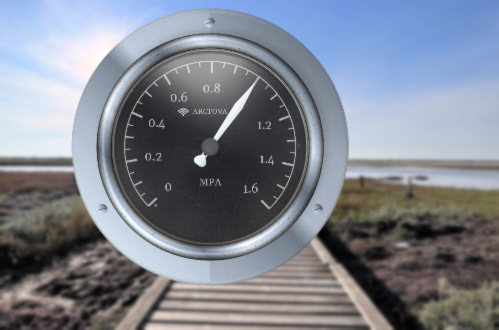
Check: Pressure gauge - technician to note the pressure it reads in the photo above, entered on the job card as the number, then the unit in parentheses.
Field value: 1 (MPa)
